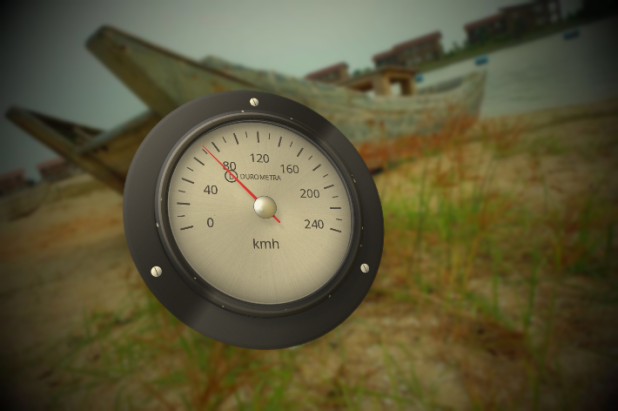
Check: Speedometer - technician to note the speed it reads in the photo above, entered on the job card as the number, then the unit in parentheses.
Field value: 70 (km/h)
